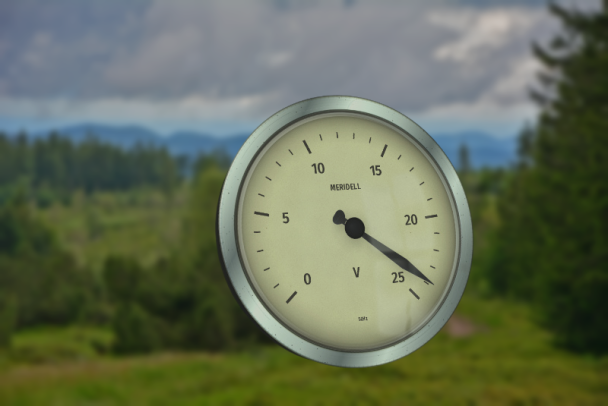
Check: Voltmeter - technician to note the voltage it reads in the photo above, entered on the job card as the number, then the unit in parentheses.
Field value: 24 (V)
